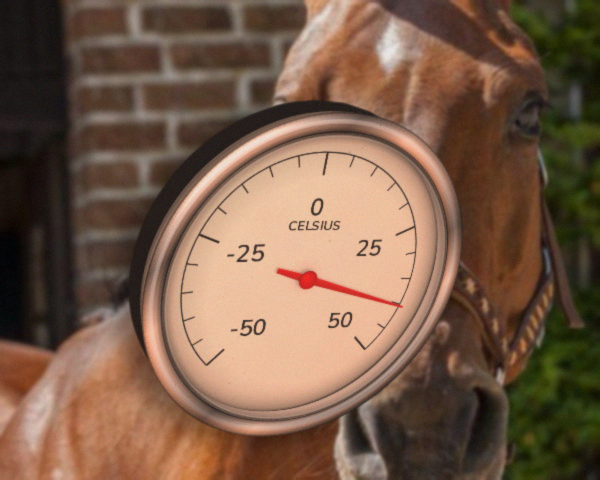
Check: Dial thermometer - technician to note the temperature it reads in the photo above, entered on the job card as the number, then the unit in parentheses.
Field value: 40 (°C)
